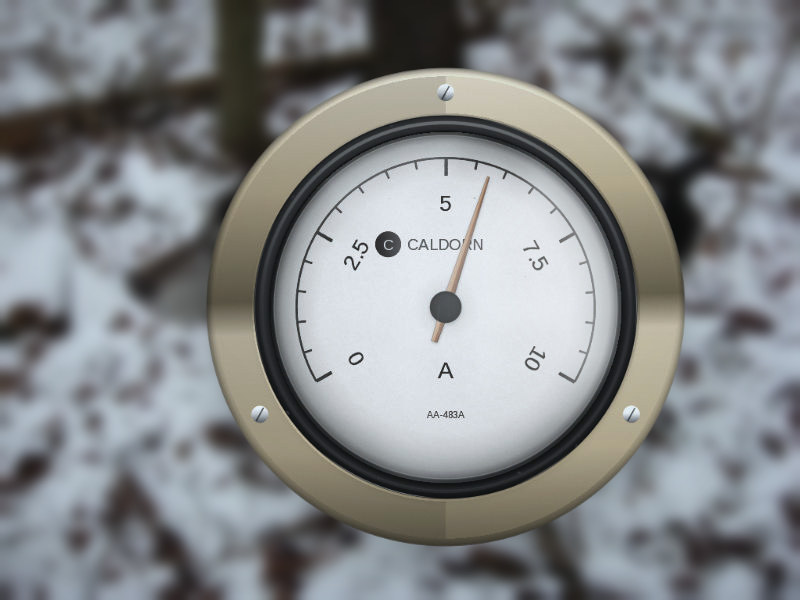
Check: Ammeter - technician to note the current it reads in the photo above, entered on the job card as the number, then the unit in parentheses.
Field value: 5.75 (A)
